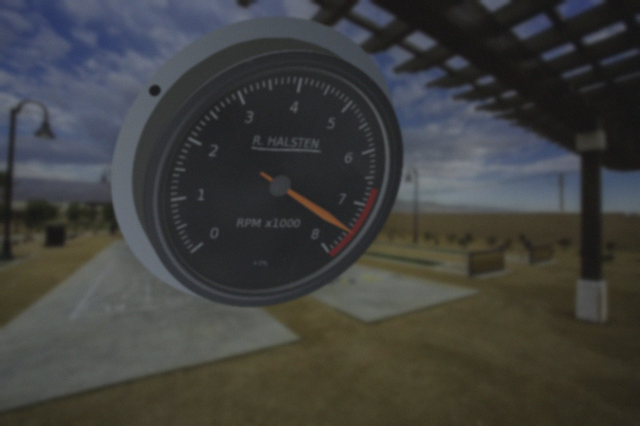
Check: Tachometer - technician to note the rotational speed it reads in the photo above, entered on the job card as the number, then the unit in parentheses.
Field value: 7500 (rpm)
